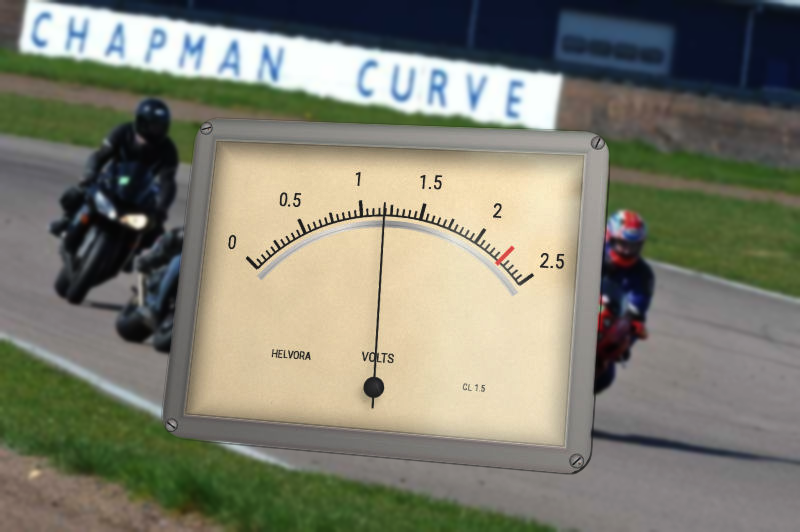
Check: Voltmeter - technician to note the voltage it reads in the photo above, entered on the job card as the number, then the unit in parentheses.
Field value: 1.2 (V)
